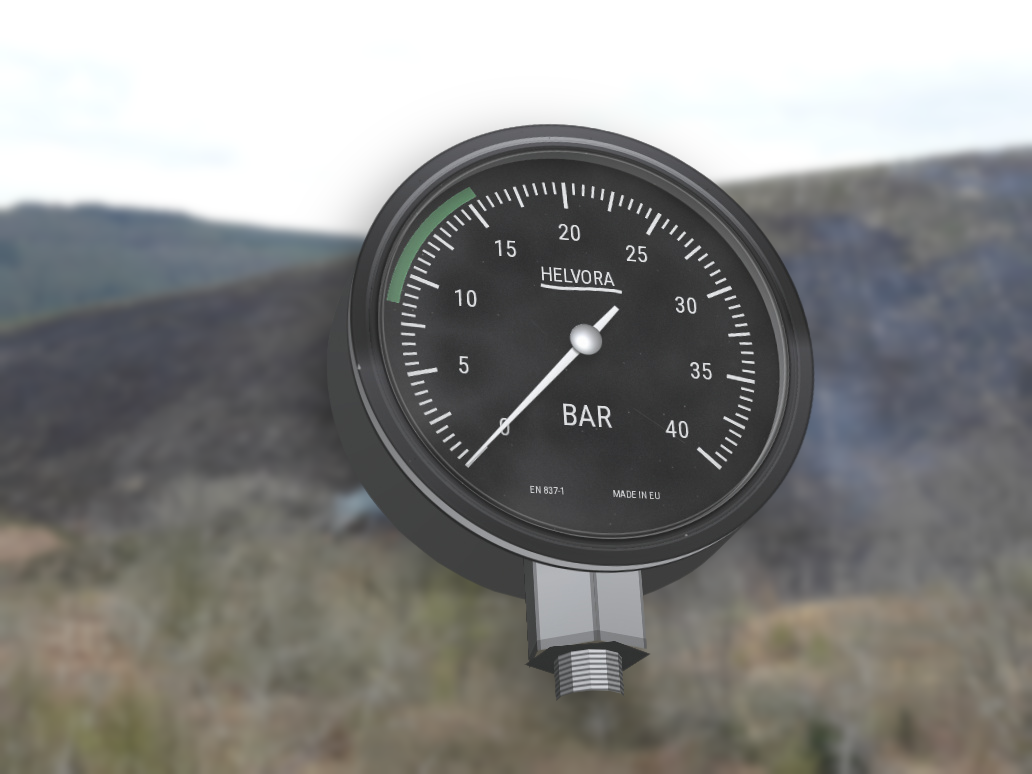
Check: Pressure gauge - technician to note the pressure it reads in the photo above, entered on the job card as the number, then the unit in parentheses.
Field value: 0 (bar)
